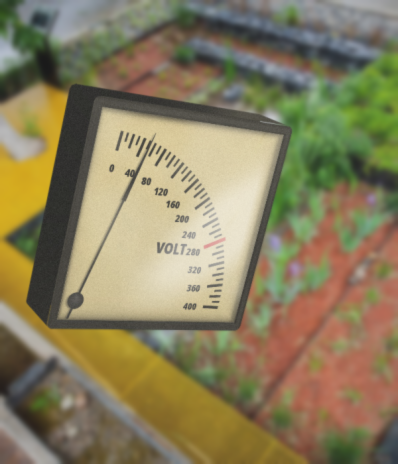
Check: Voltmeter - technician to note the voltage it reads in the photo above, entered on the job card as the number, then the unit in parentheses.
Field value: 50 (V)
